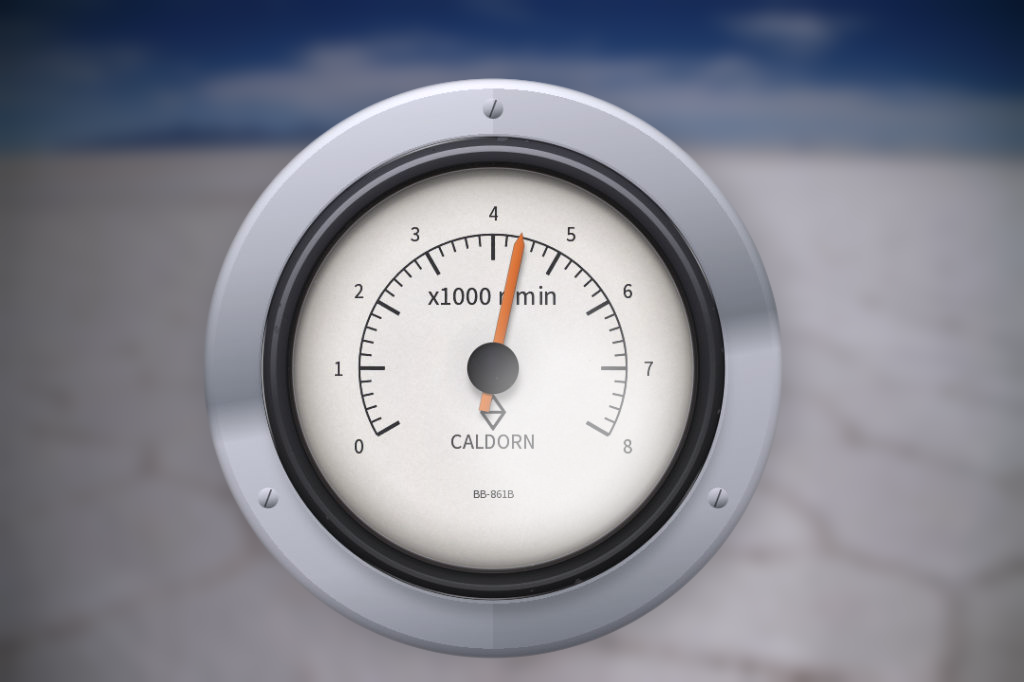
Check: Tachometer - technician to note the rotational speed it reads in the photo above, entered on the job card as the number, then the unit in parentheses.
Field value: 4400 (rpm)
